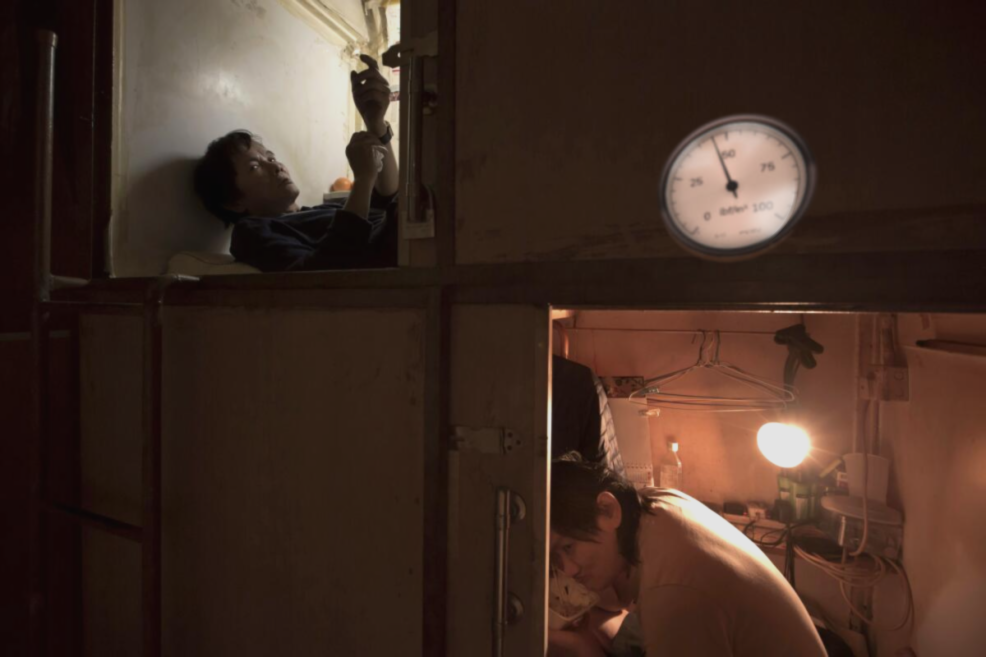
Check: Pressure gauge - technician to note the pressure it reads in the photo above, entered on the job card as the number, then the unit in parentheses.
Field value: 45 (psi)
